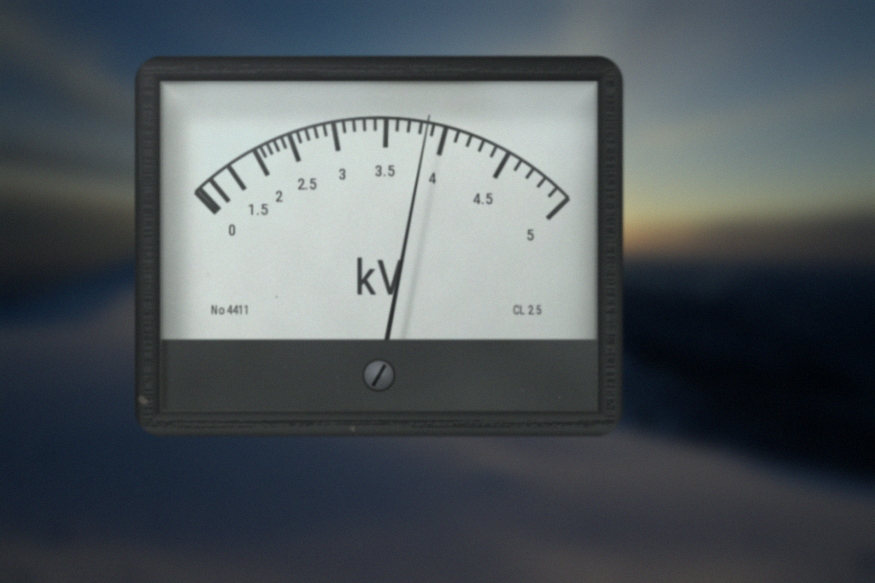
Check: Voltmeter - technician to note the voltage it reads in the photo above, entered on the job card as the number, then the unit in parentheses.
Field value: 3.85 (kV)
